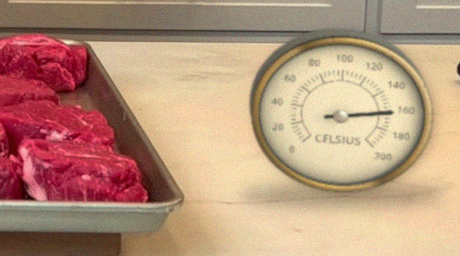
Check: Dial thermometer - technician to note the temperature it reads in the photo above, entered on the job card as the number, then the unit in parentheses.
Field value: 160 (°C)
